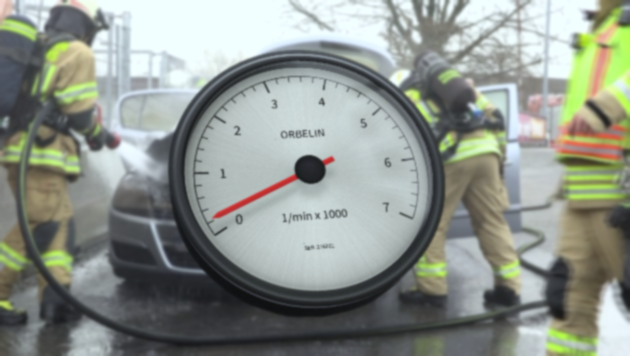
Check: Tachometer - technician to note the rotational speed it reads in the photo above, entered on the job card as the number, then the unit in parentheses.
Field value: 200 (rpm)
